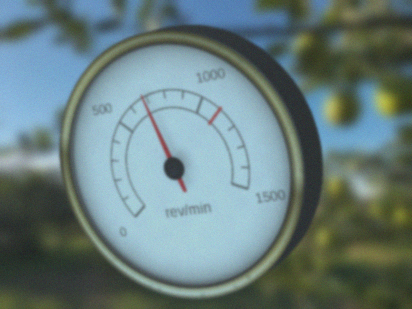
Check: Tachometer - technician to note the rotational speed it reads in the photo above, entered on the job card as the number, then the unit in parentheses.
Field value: 700 (rpm)
